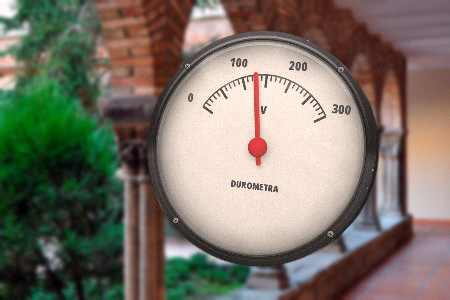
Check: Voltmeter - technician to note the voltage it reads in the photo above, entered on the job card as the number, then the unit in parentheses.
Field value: 130 (V)
